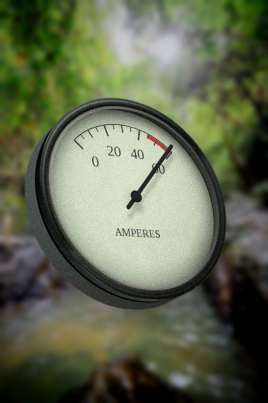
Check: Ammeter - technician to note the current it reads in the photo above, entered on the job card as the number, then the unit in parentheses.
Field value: 57.5 (A)
